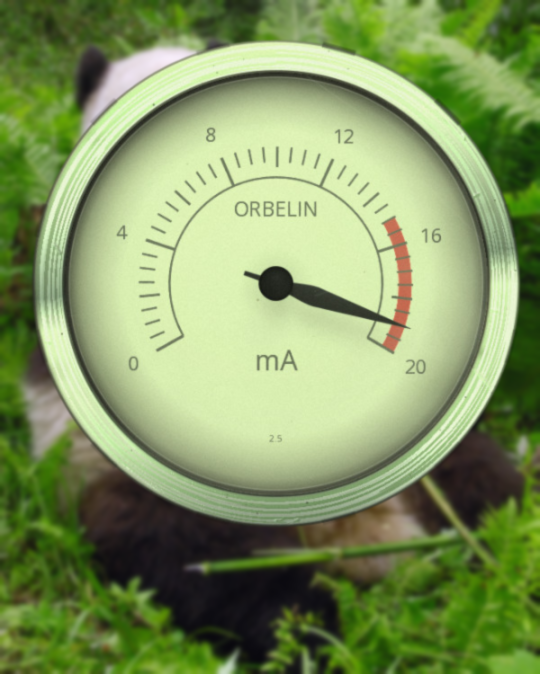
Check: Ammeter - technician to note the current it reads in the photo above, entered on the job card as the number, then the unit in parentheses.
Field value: 19 (mA)
